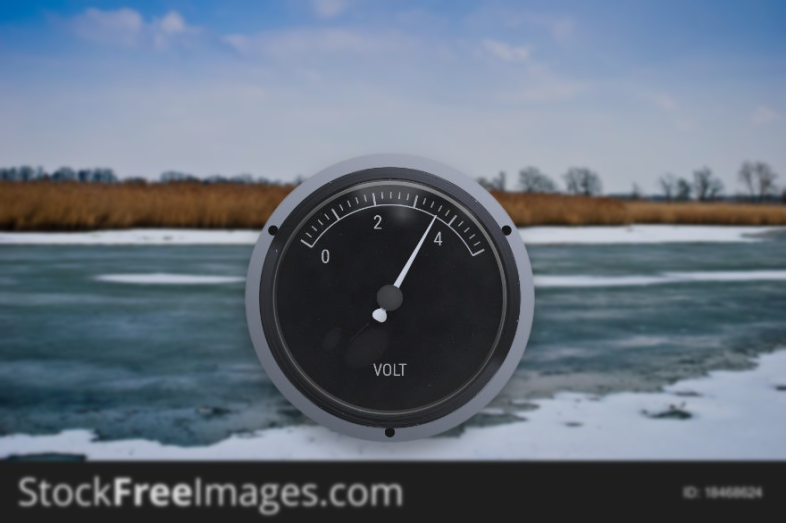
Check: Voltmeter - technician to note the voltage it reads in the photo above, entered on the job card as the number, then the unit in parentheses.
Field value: 3.6 (V)
